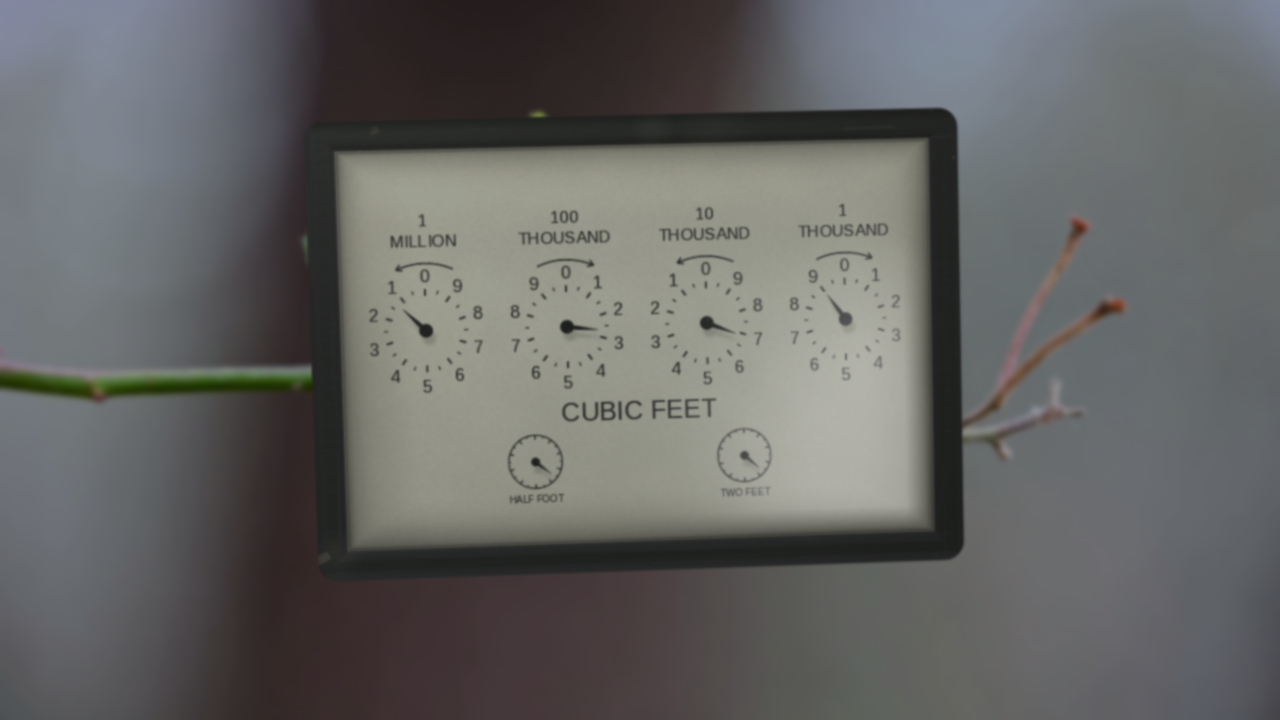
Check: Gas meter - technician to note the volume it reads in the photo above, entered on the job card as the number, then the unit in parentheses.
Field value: 126900 (ft³)
